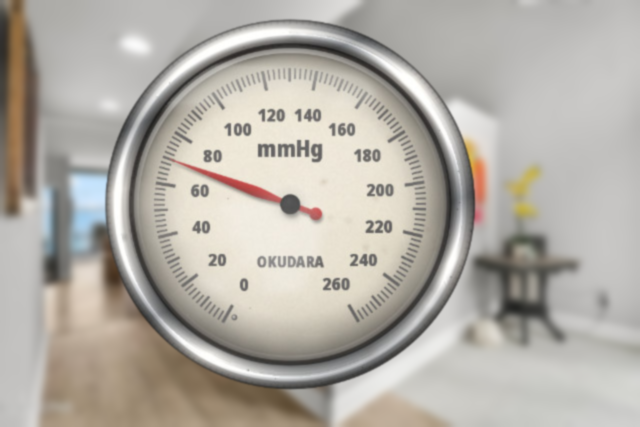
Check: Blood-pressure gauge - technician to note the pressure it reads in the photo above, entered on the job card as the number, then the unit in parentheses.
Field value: 70 (mmHg)
